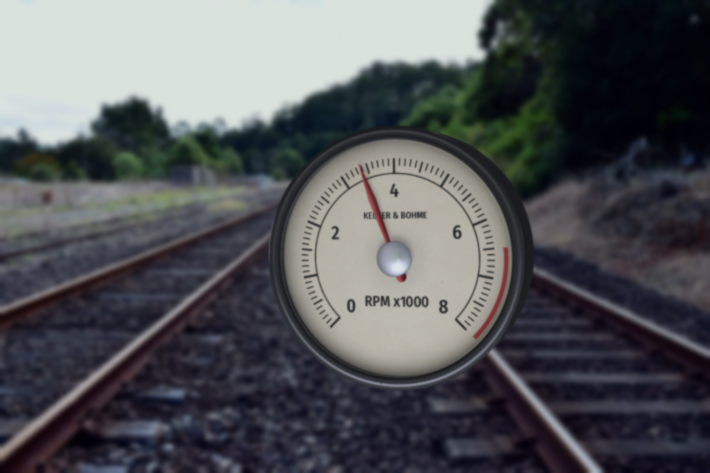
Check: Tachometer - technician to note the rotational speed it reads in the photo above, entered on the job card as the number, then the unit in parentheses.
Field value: 3400 (rpm)
